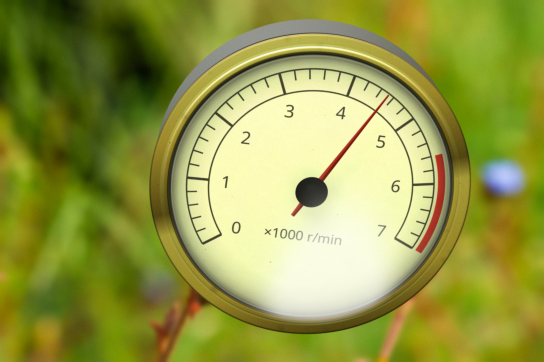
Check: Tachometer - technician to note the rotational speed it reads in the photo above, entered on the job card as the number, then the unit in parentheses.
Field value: 4500 (rpm)
